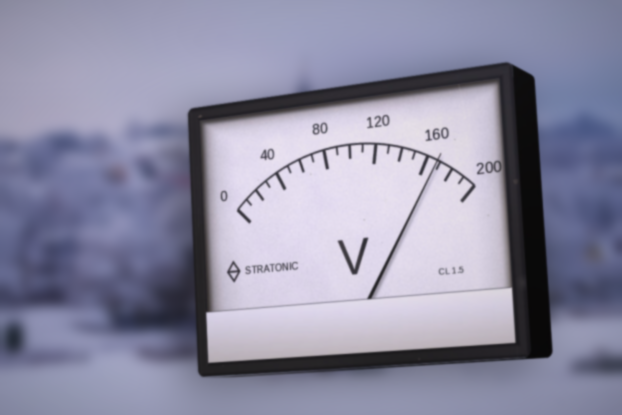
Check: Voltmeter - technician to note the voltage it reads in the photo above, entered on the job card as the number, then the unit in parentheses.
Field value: 170 (V)
